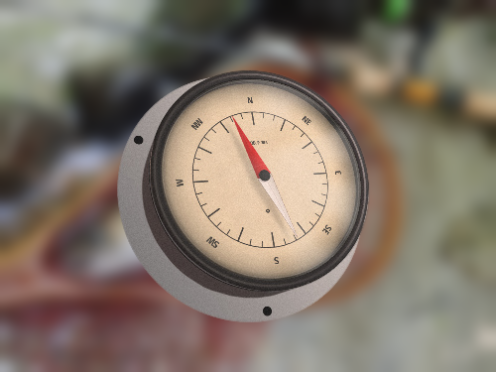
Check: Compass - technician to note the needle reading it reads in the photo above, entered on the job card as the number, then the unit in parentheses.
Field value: 340 (°)
